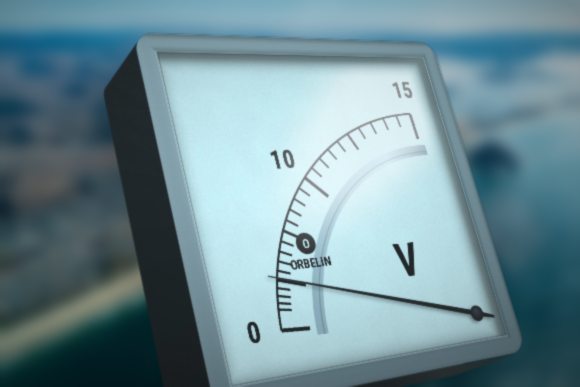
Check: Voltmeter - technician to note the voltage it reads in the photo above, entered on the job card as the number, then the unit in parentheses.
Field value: 5 (V)
